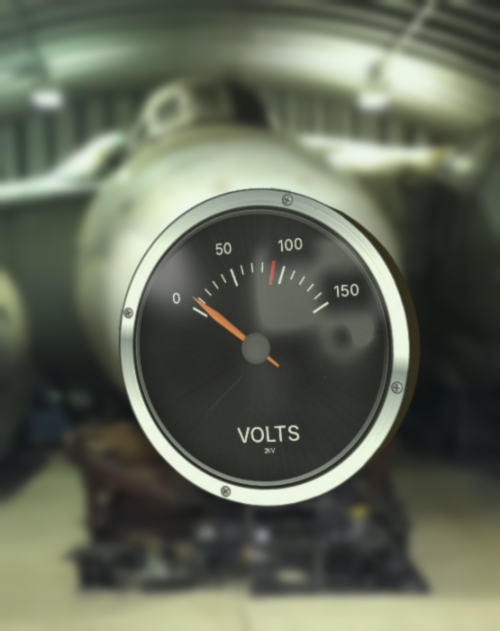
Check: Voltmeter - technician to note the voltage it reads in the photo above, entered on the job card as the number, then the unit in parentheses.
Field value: 10 (V)
